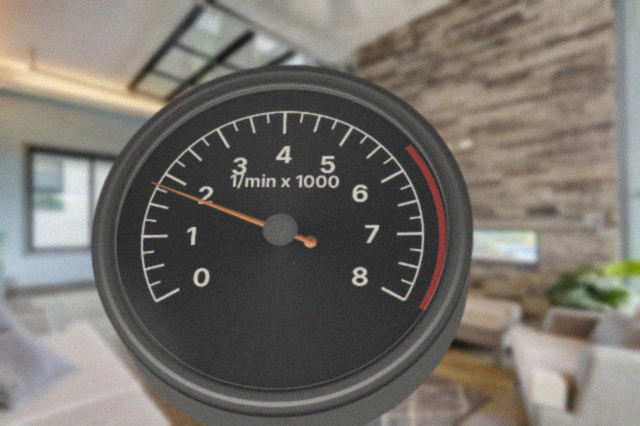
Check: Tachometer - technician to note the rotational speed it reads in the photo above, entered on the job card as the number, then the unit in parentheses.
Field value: 1750 (rpm)
